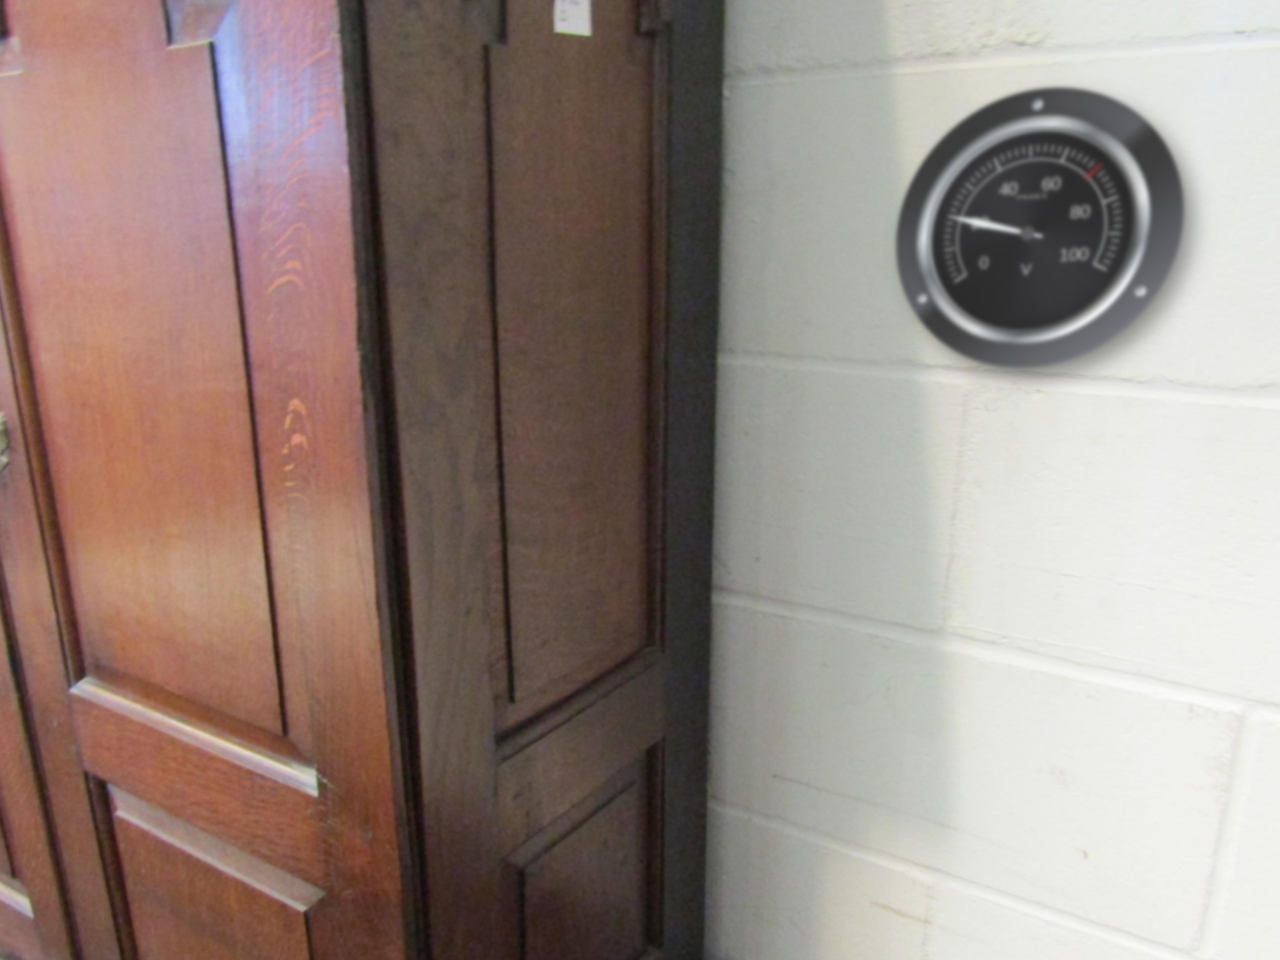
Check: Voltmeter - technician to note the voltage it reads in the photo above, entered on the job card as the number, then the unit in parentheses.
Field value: 20 (V)
